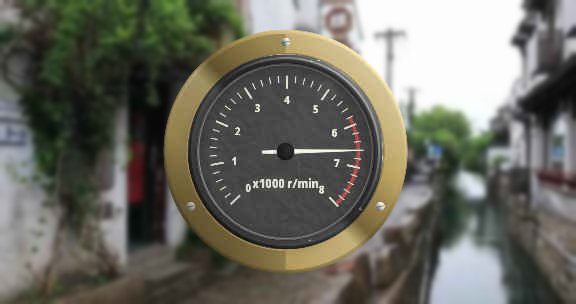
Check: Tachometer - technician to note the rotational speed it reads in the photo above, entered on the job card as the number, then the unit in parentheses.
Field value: 6600 (rpm)
